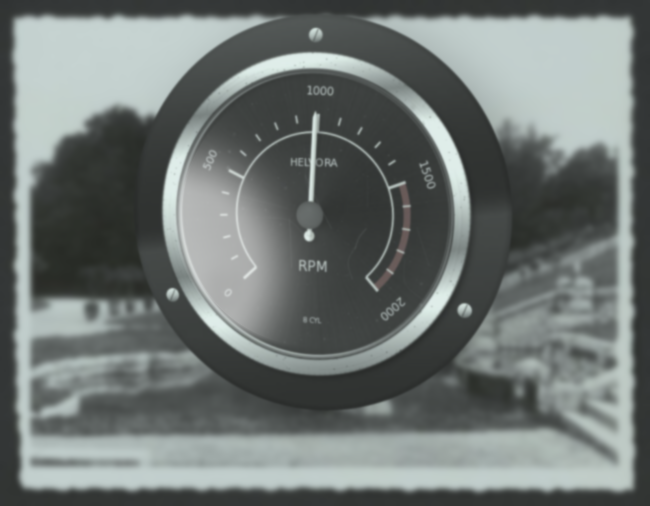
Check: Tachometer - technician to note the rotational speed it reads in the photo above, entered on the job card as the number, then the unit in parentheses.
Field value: 1000 (rpm)
